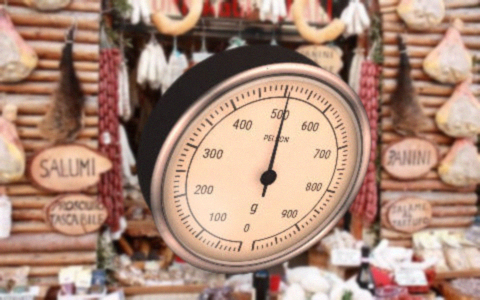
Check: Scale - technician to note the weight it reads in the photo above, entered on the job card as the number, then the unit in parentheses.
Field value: 500 (g)
